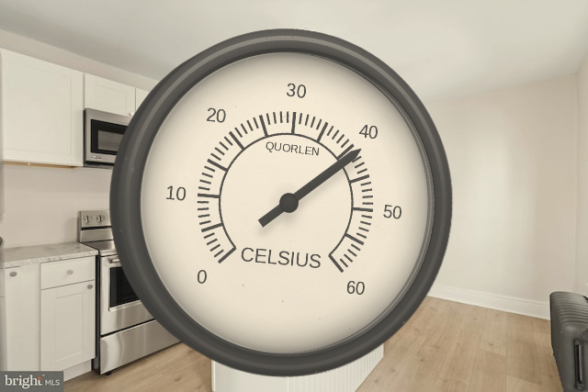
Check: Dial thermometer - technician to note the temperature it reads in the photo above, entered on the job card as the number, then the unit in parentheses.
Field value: 41 (°C)
